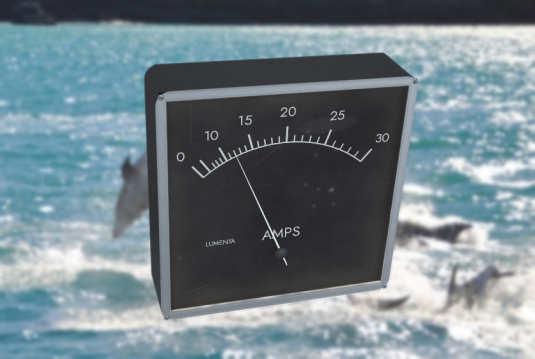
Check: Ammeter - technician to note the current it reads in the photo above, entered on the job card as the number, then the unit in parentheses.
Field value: 12 (A)
